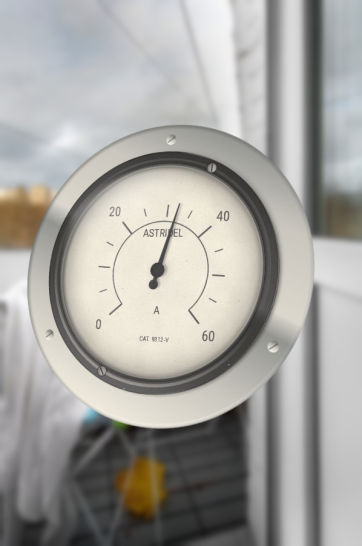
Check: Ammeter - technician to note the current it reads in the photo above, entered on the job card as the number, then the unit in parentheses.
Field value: 32.5 (A)
